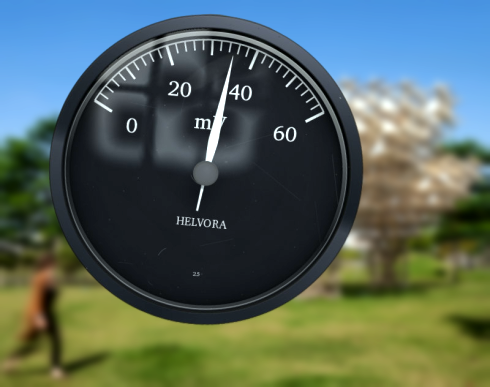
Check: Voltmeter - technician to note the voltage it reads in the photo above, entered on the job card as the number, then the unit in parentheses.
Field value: 35 (mV)
